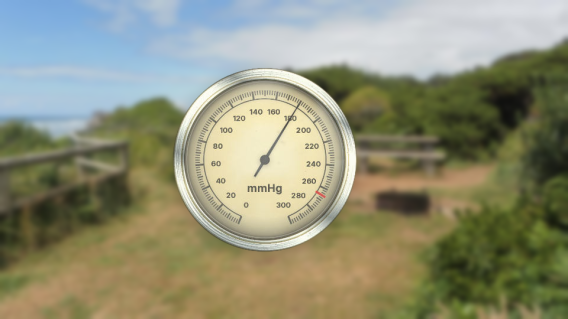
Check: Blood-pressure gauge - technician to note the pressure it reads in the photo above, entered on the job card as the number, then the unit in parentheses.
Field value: 180 (mmHg)
